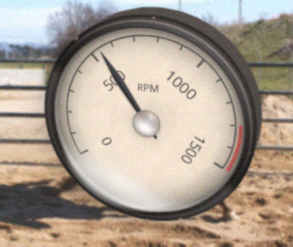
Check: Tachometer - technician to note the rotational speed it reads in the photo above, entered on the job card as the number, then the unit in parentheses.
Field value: 550 (rpm)
